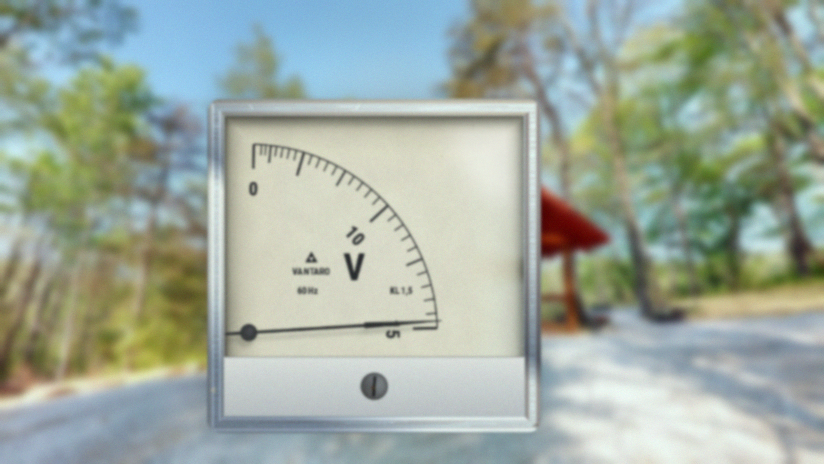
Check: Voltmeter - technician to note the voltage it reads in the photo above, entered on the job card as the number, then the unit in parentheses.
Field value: 14.75 (V)
